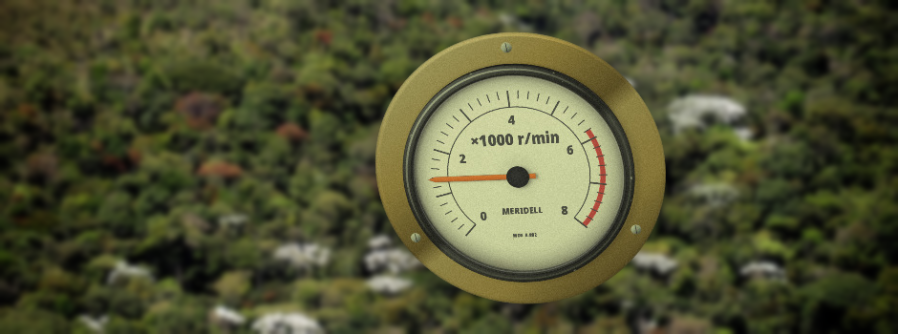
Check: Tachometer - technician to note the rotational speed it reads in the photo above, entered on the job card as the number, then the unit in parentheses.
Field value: 1400 (rpm)
